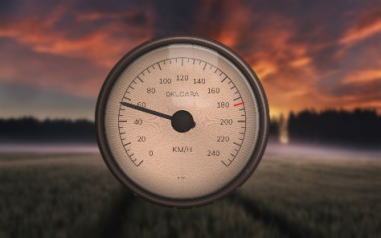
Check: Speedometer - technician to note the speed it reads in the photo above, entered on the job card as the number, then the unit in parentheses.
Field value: 55 (km/h)
